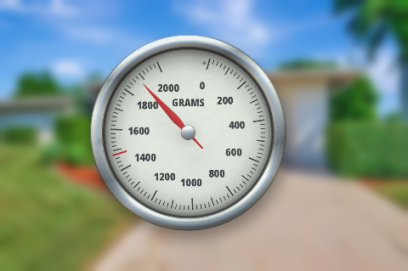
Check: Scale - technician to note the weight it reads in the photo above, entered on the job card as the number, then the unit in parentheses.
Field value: 1880 (g)
